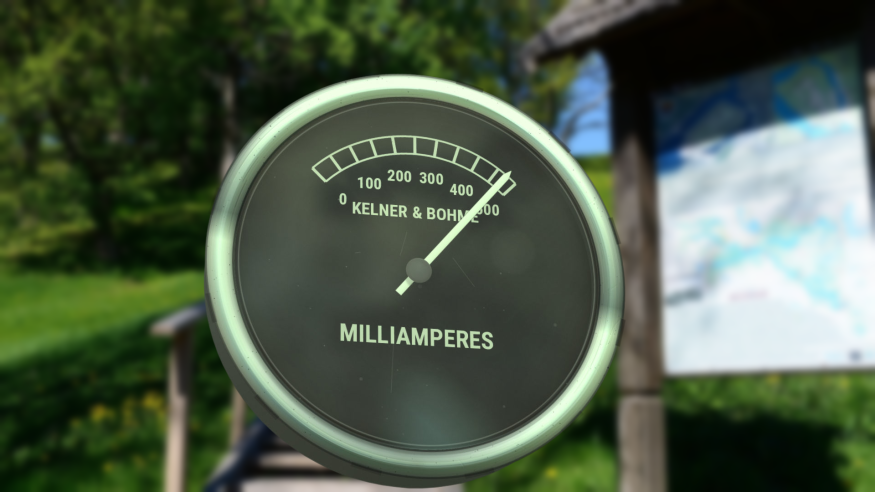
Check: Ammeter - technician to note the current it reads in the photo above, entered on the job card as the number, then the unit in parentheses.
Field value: 475 (mA)
